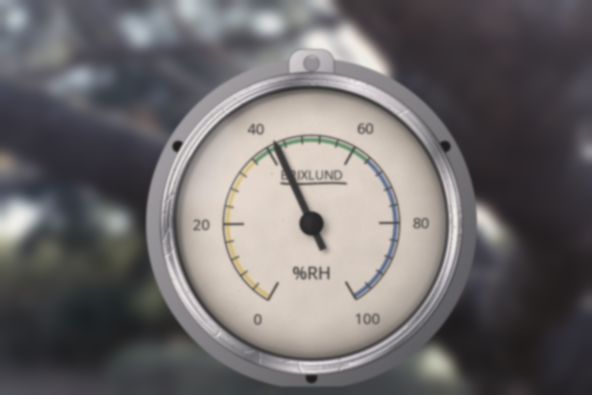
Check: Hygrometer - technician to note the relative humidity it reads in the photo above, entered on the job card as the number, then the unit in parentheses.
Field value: 42 (%)
